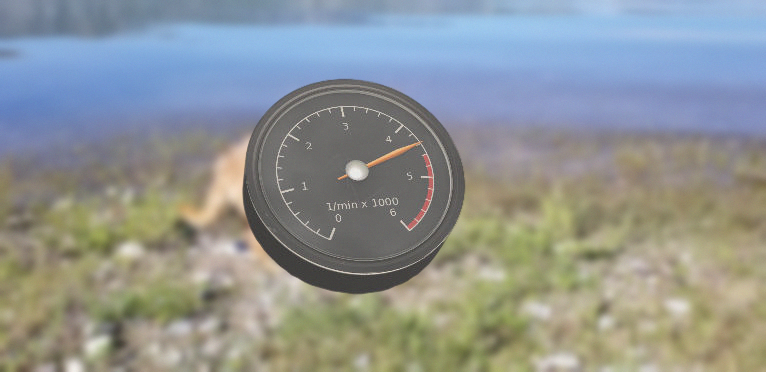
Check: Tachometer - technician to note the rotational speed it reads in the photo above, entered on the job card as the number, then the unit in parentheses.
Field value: 4400 (rpm)
